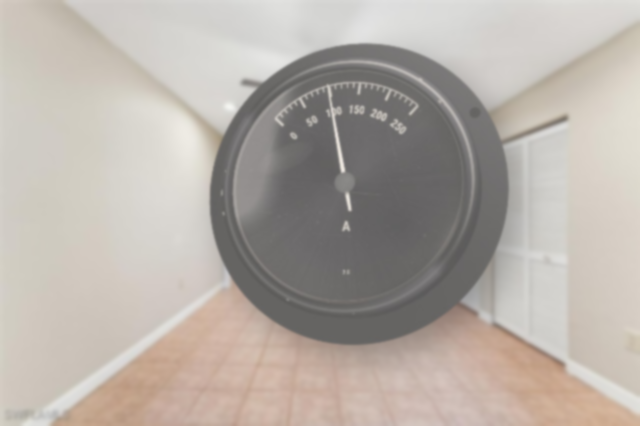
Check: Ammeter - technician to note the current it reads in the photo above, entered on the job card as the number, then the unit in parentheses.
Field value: 100 (A)
